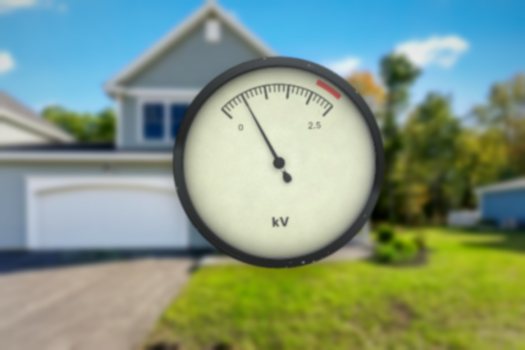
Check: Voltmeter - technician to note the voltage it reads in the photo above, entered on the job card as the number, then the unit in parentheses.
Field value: 0.5 (kV)
